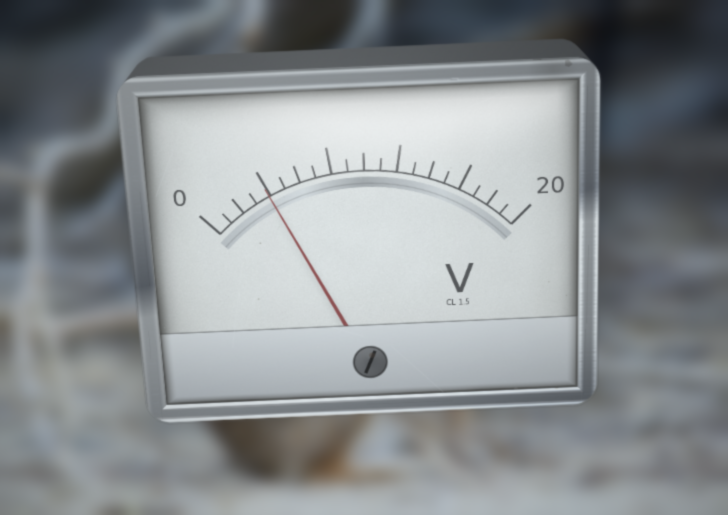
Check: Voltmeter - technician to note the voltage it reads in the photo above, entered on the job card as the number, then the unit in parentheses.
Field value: 4 (V)
